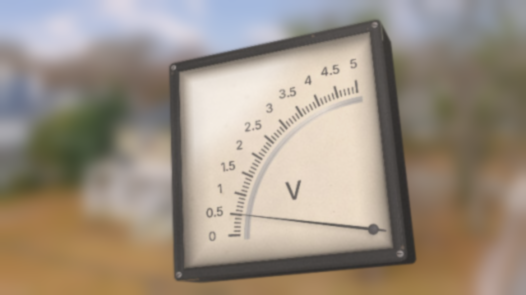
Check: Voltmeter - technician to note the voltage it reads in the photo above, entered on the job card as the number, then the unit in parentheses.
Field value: 0.5 (V)
